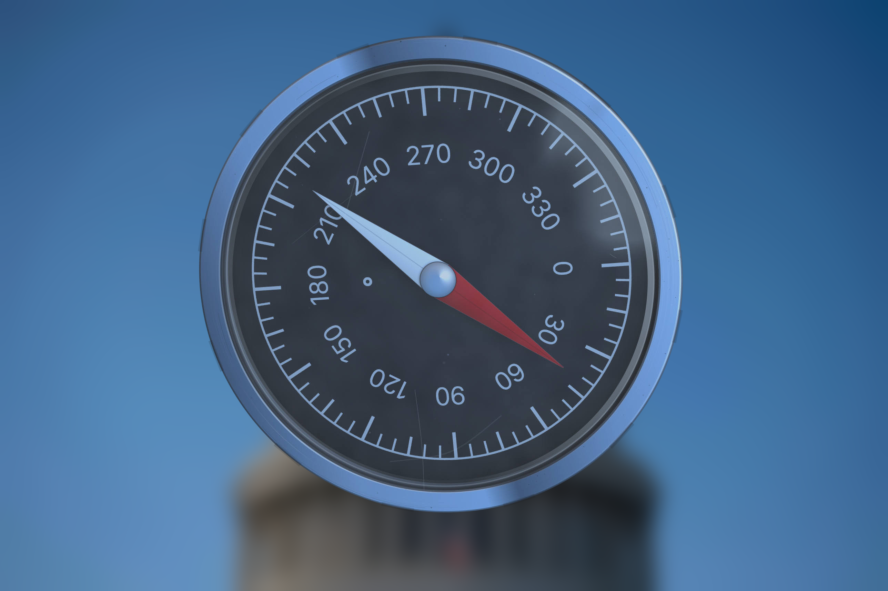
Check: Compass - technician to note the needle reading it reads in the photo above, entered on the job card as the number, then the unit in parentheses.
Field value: 40 (°)
